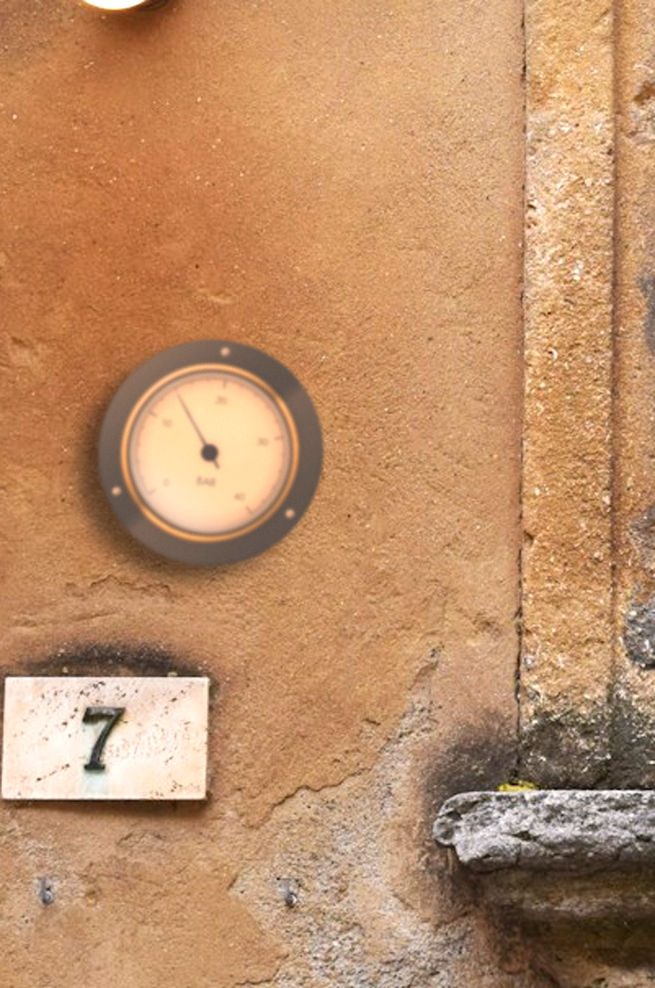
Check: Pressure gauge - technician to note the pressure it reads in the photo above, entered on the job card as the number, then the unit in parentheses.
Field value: 14 (bar)
